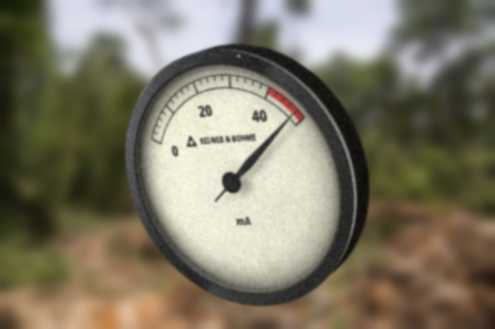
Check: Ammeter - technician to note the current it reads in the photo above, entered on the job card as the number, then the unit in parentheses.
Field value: 48 (mA)
